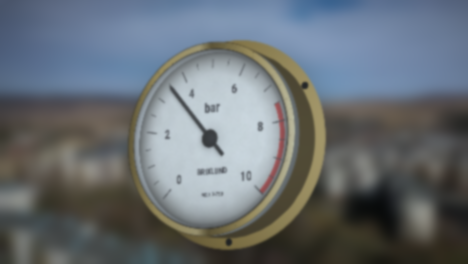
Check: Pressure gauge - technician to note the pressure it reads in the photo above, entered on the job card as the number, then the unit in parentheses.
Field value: 3.5 (bar)
